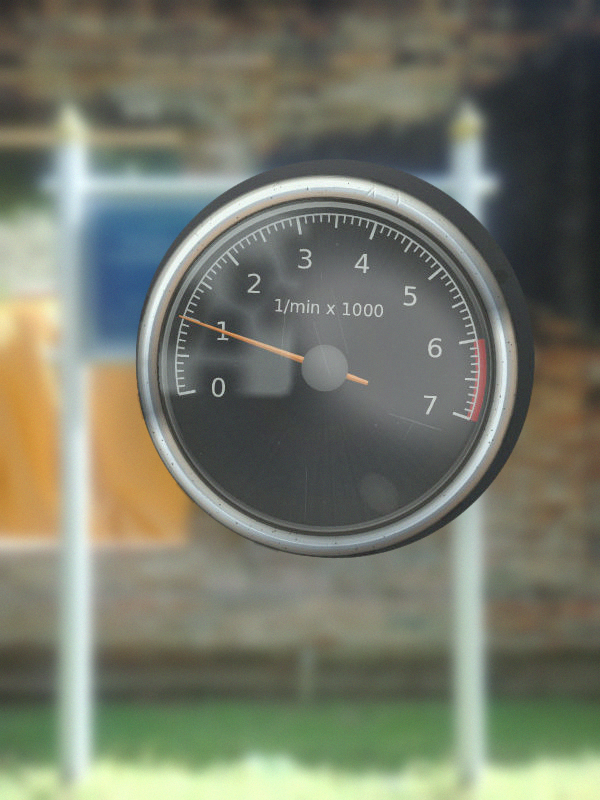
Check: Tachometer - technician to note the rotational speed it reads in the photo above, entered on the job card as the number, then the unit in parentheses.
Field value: 1000 (rpm)
